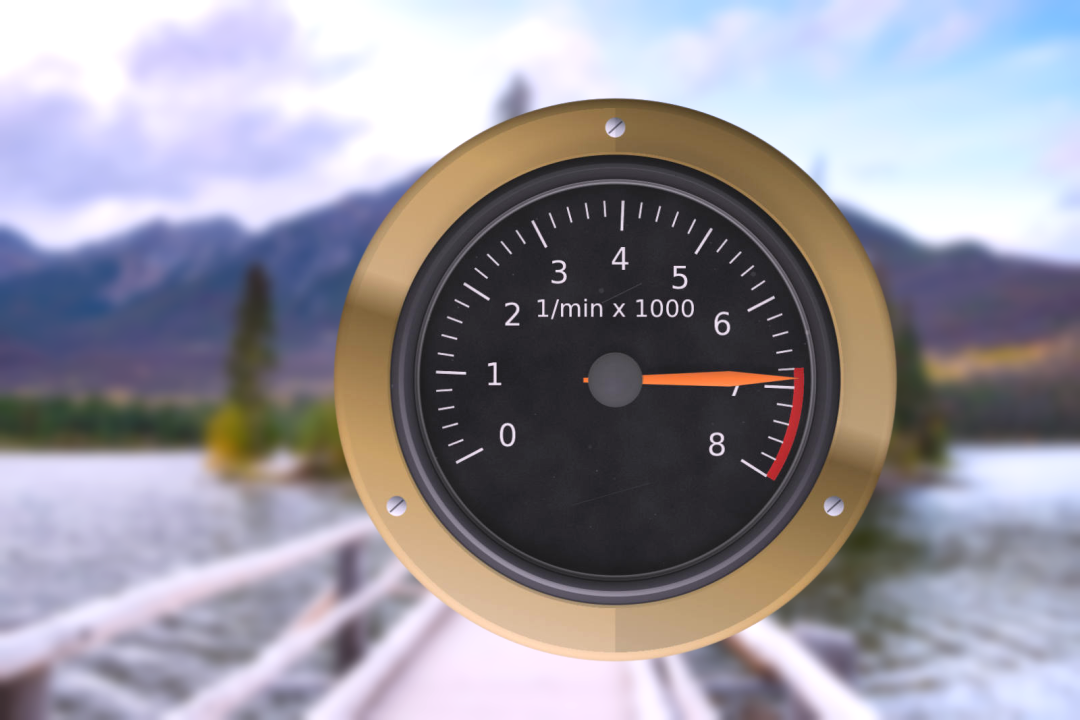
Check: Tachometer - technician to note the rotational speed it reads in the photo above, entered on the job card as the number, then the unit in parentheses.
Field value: 6900 (rpm)
